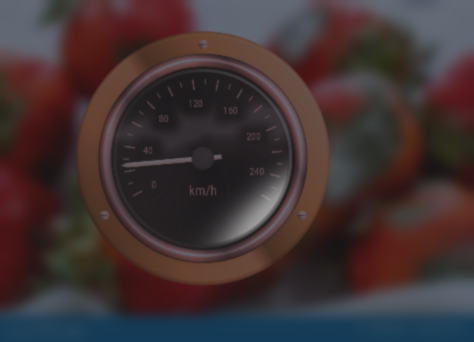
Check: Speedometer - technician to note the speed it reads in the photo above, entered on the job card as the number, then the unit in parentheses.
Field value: 25 (km/h)
